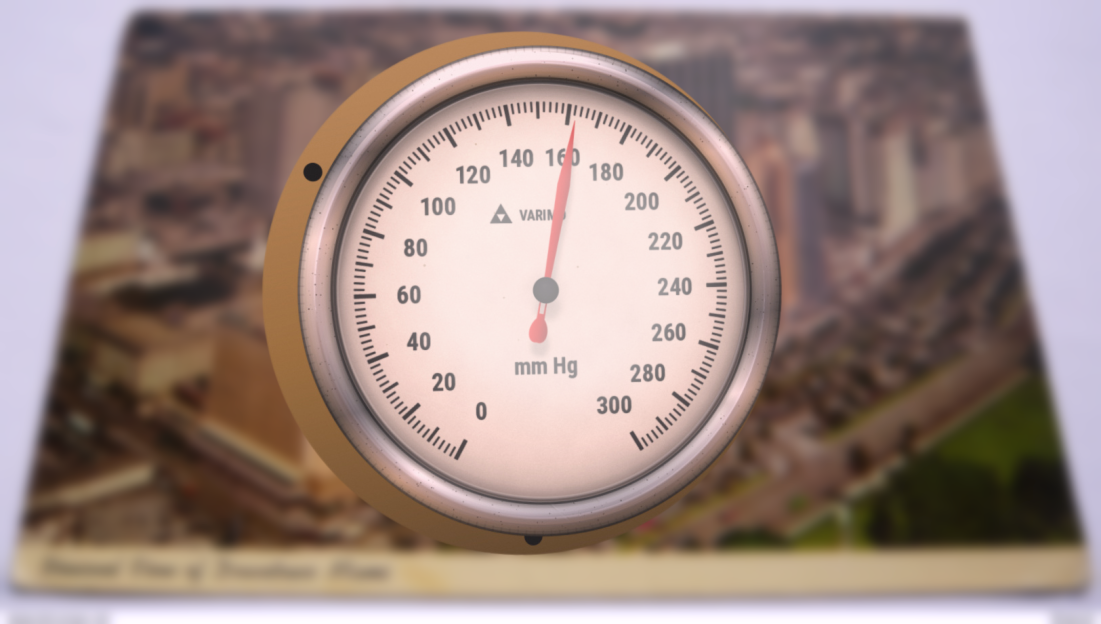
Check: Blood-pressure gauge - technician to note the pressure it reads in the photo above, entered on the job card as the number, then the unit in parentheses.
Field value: 162 (mmHg)
